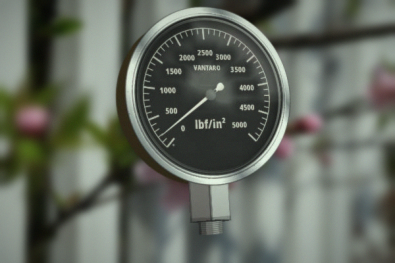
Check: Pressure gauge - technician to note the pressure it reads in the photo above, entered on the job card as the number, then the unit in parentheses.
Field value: 200 (psi)
